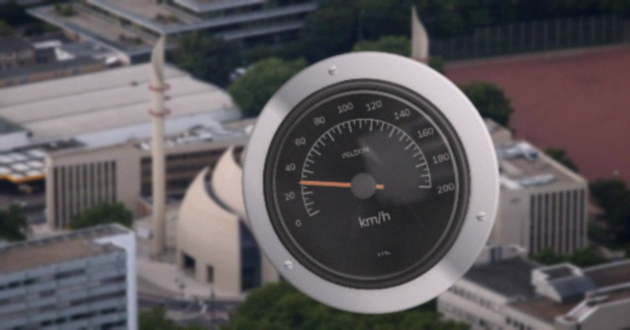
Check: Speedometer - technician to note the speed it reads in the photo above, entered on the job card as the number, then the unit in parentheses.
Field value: 30 (km/h)
